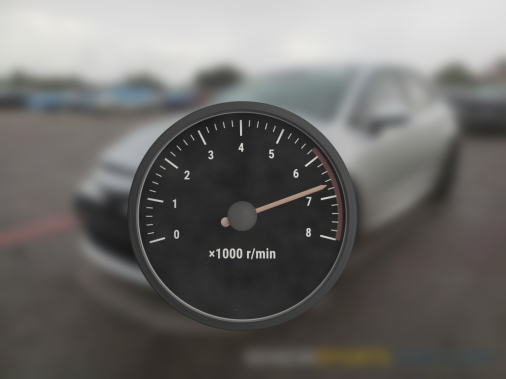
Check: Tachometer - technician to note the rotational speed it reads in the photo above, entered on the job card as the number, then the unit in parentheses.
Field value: 6700 (rpm)
